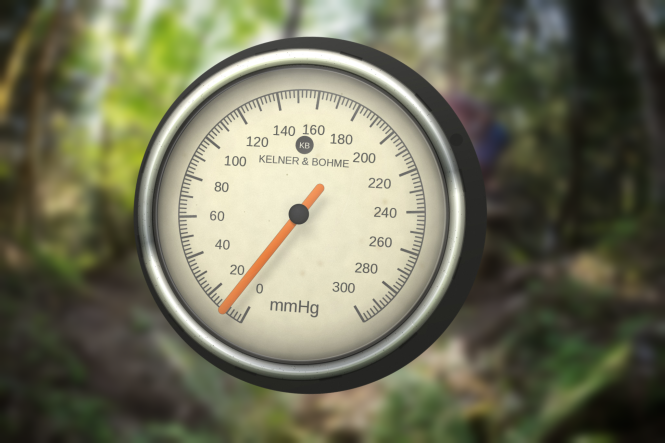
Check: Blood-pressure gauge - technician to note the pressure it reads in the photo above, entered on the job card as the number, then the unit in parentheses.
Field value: 10 (mmHg)
